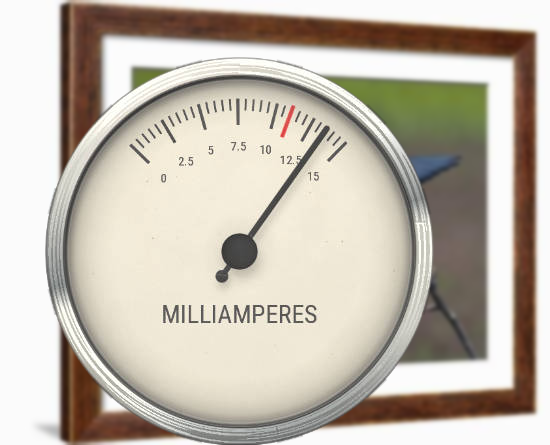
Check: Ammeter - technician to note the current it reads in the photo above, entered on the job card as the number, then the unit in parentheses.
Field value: 13.5 (mA)
